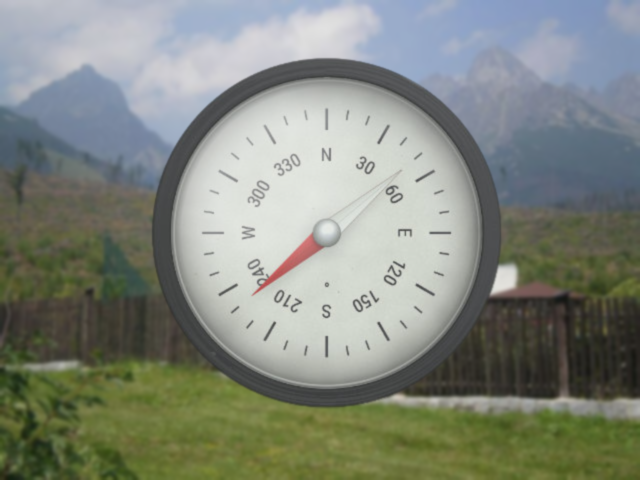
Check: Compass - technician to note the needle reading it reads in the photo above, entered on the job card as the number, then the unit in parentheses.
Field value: 230 (°)
